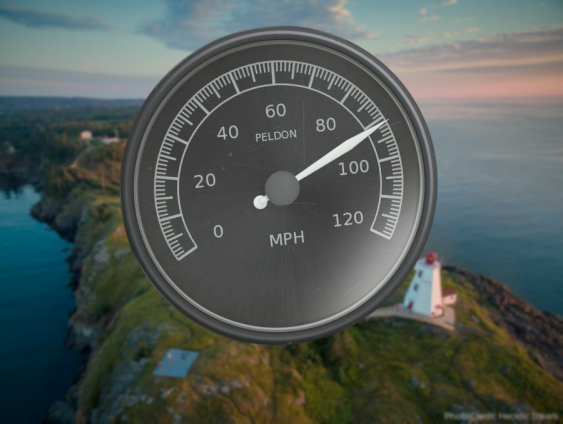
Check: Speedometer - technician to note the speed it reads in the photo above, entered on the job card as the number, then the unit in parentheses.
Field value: 91 (mph)
